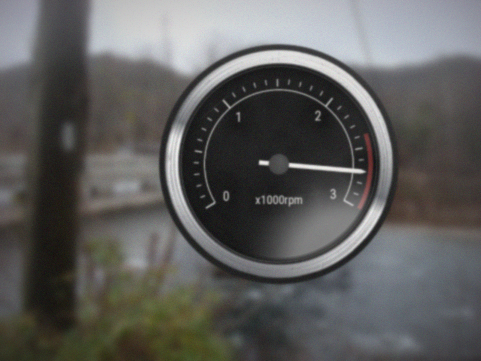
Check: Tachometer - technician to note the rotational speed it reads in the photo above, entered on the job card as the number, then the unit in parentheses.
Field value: 2700 (rpm)
